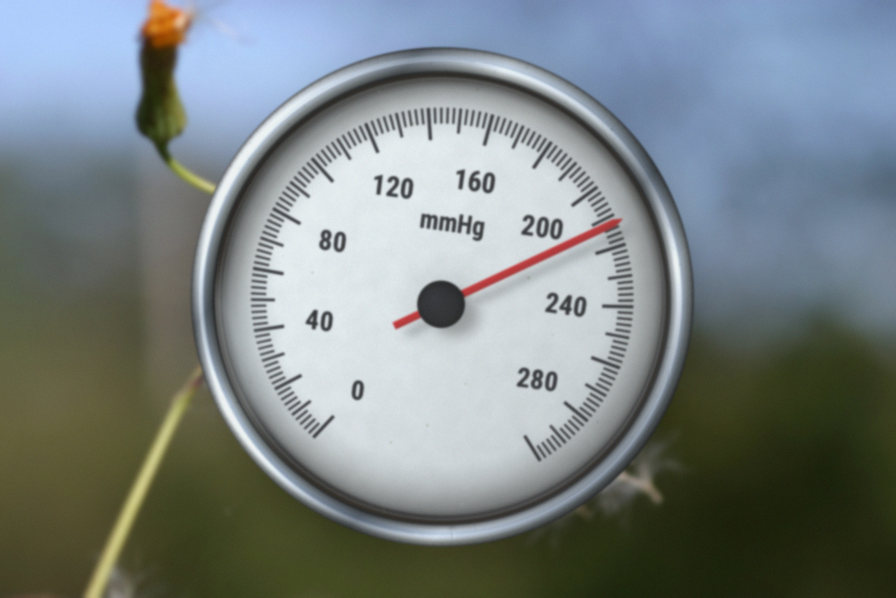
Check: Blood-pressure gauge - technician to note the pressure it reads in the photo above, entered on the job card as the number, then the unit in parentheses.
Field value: 212 (mmHg)
